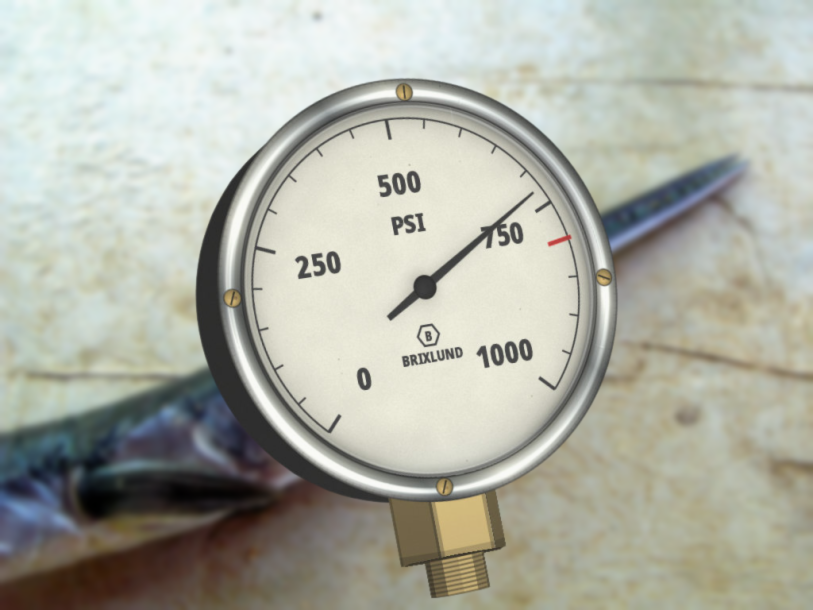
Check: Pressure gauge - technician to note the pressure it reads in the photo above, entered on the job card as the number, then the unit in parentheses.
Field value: 725 (psi)
